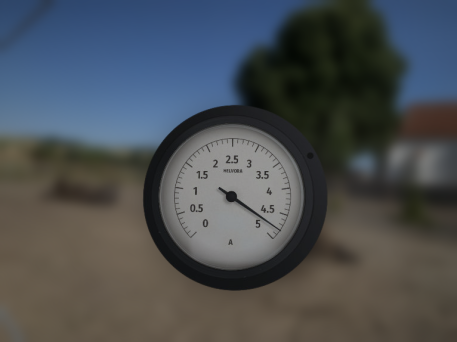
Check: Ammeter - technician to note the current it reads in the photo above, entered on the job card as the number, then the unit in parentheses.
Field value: 4.8 (A)
